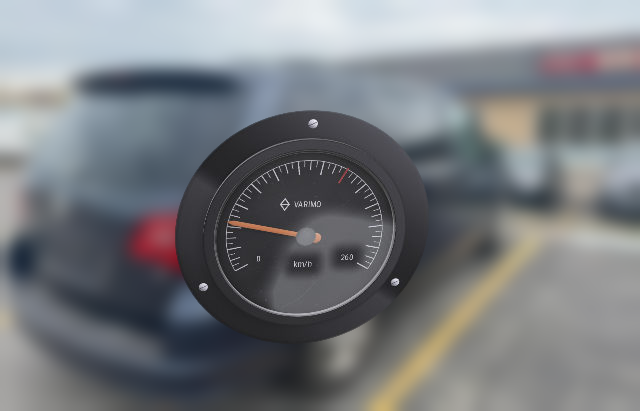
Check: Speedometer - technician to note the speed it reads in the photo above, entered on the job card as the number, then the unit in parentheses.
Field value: 45 (km/h)
